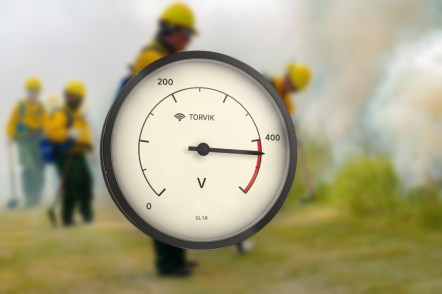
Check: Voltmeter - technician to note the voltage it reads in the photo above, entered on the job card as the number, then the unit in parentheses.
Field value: 425 (V)
